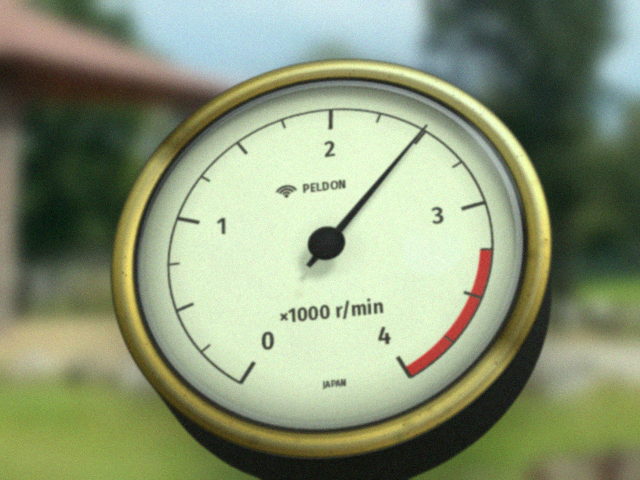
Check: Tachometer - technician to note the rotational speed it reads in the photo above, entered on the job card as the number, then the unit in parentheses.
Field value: 2500 (rpm)
